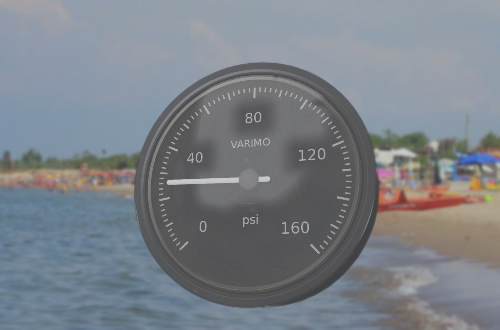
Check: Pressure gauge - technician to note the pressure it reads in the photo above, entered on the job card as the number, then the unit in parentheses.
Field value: 26 (psi)
